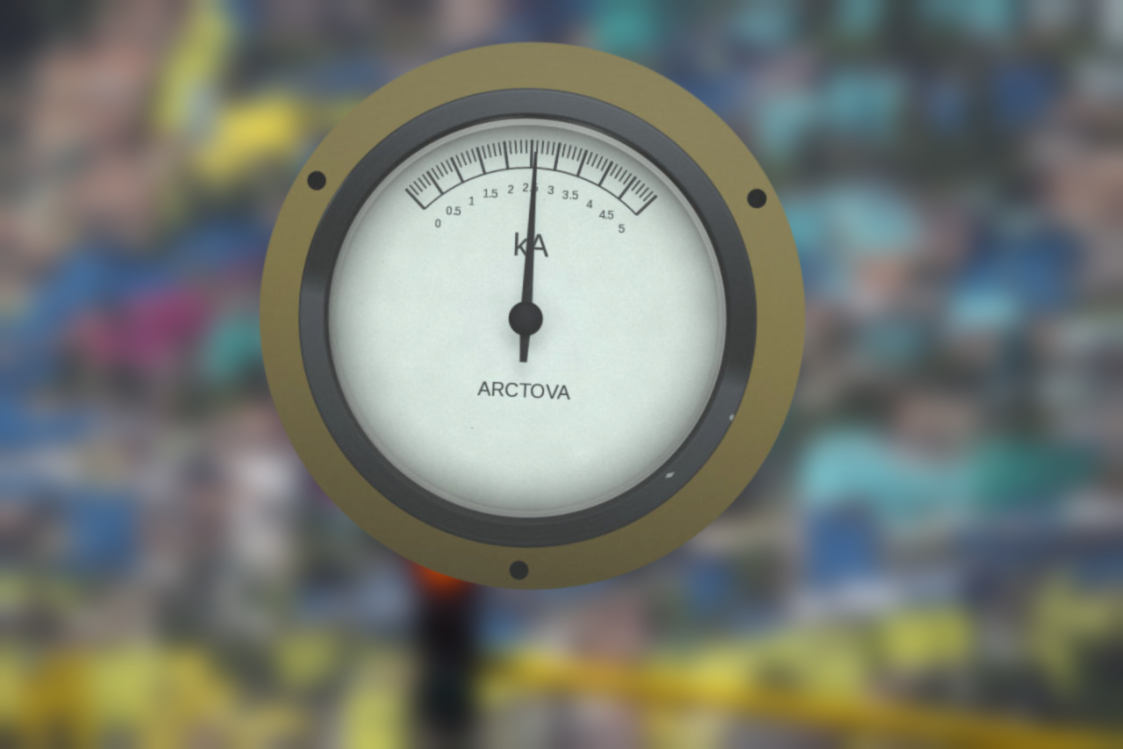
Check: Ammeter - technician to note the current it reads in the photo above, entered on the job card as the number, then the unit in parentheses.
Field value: 2.6 (kA)
